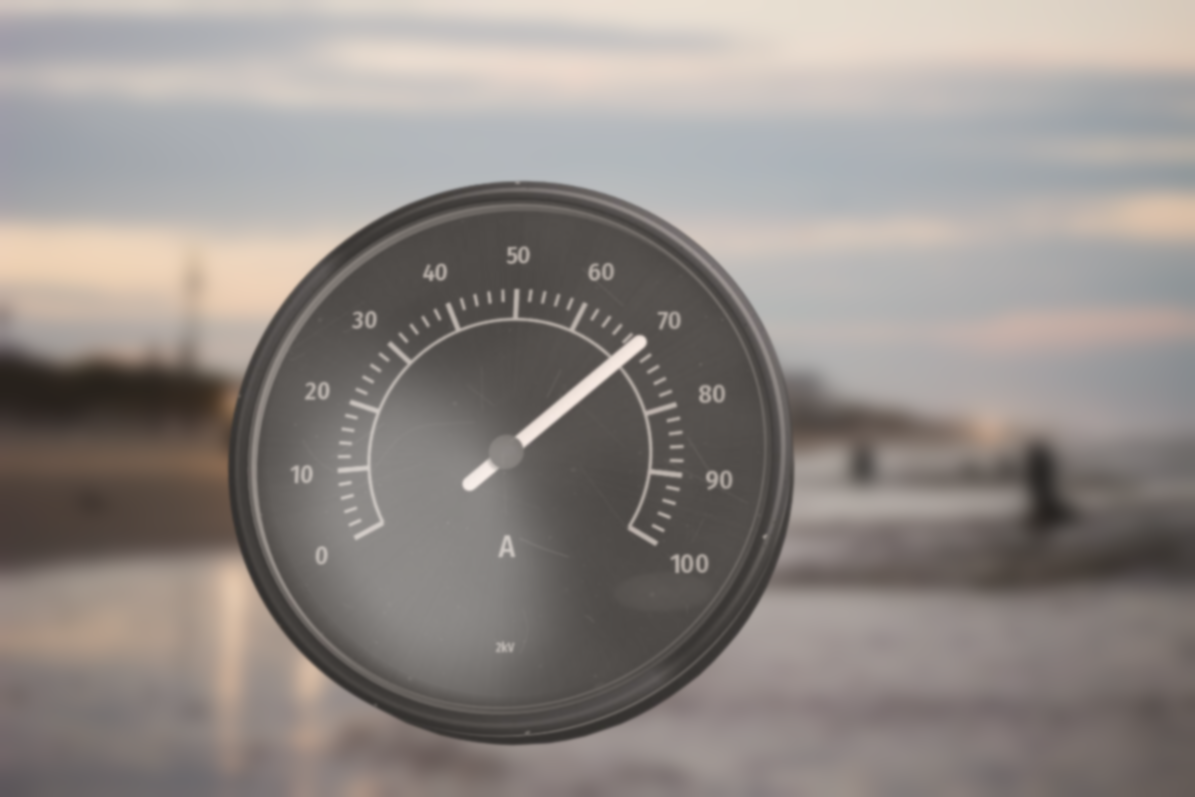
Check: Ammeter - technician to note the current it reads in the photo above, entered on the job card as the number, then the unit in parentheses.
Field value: 70 (A)
